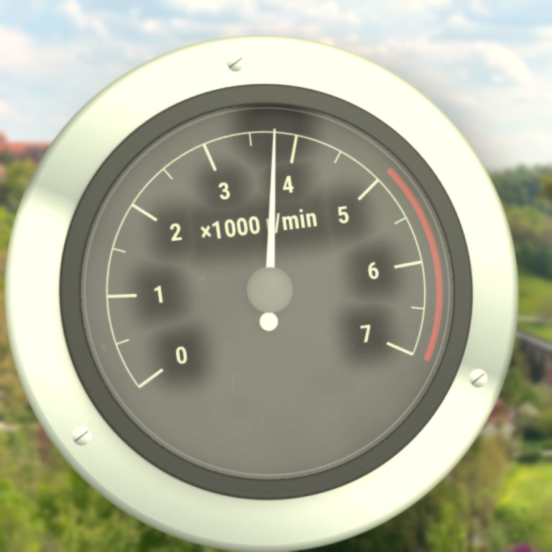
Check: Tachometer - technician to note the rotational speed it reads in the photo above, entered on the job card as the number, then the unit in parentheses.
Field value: 3750 (rpm)
